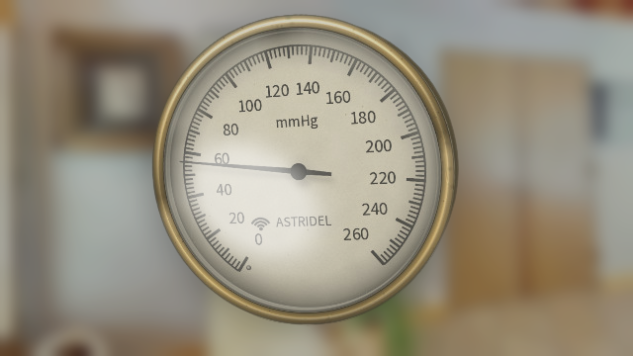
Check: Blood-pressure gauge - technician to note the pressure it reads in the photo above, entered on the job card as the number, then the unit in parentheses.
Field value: 56 (mmHg)
